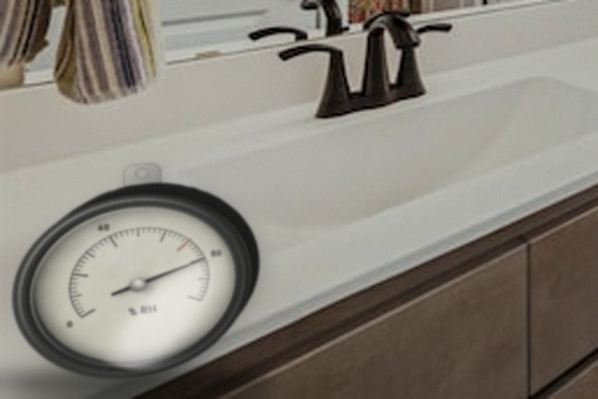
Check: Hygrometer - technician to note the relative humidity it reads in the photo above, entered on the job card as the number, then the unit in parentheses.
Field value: 80 (%)
